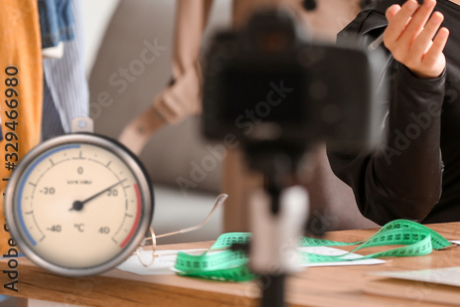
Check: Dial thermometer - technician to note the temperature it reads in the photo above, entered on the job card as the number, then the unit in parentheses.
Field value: 17.5 (°C)
